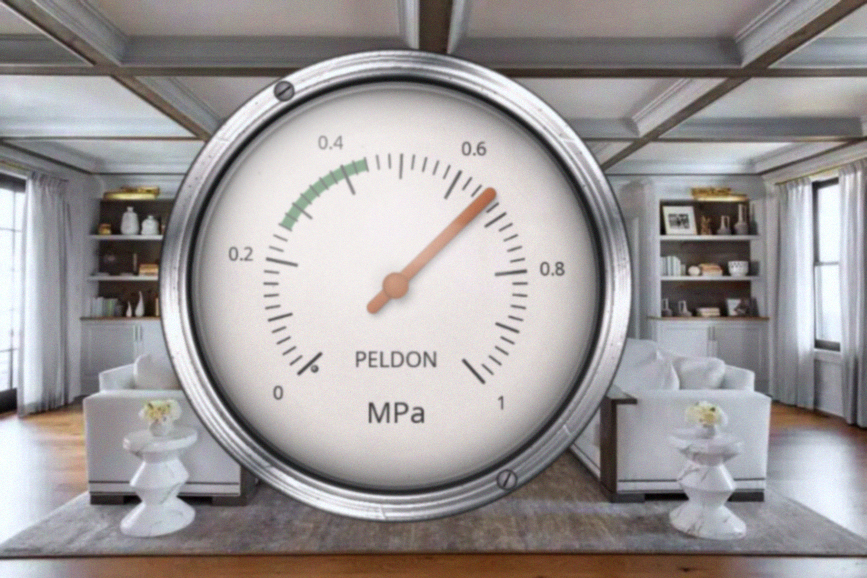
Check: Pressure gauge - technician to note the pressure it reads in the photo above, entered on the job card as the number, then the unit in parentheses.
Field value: 0.66 (MPa)
